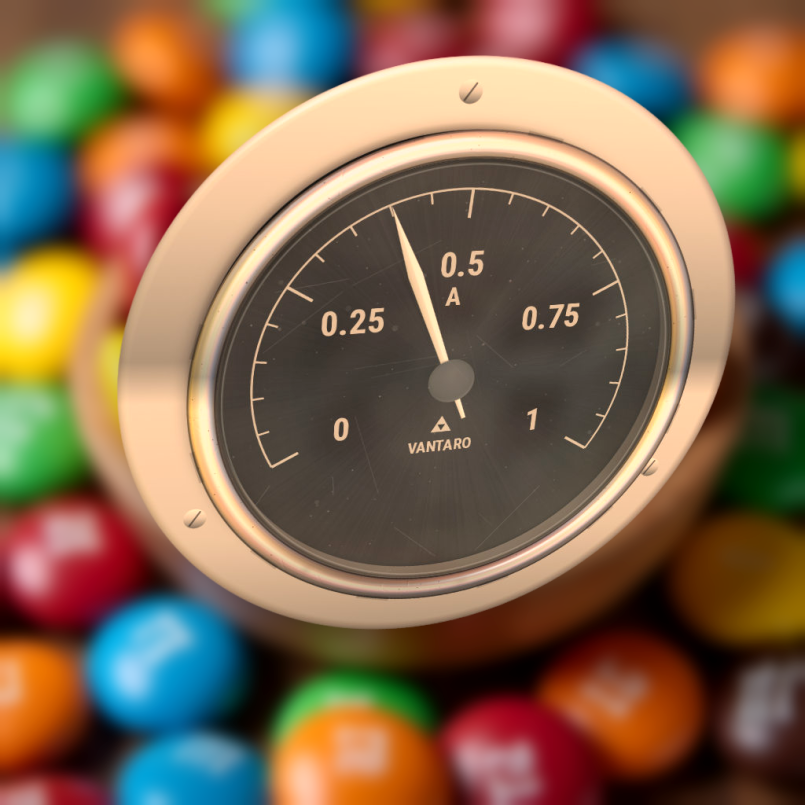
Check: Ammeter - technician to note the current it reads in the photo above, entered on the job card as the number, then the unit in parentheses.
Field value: 0.4 (A)
